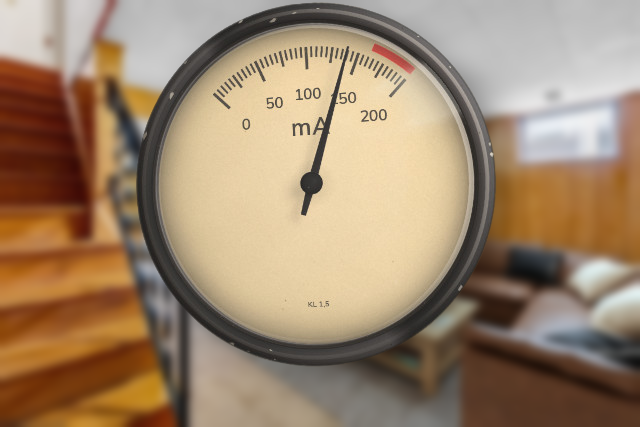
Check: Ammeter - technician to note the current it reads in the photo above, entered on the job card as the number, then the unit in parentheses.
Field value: 140 (mA)
